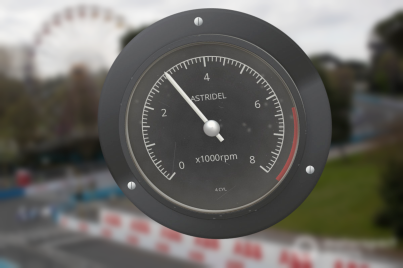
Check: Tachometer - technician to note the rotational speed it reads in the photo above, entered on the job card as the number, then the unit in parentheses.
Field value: 3000 (rpm)
